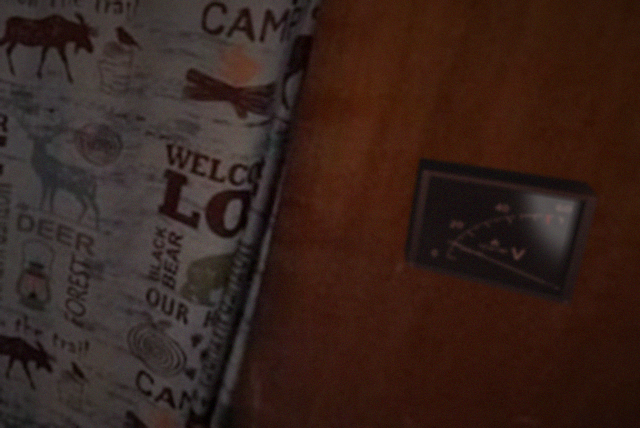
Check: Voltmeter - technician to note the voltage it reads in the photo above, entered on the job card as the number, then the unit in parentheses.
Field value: 10 (V)
